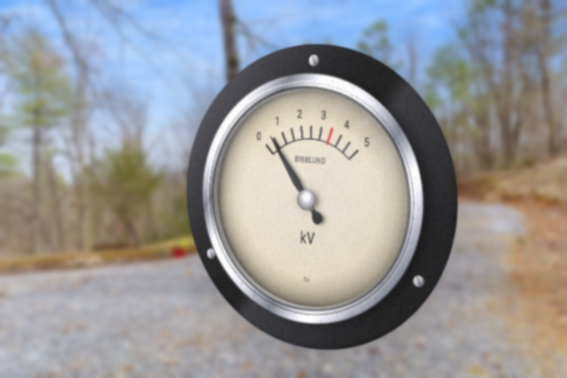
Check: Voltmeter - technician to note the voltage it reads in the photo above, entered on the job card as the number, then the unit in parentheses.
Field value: 0.5 (kV)
